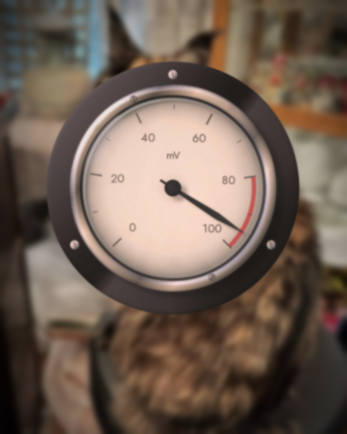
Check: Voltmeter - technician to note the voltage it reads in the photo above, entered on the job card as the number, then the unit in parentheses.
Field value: 95 (mV)
